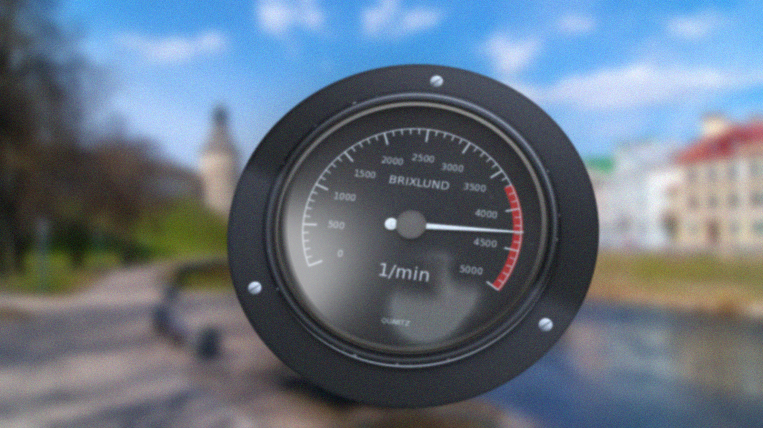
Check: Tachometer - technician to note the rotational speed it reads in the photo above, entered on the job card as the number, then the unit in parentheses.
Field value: 4300 (rpm)
